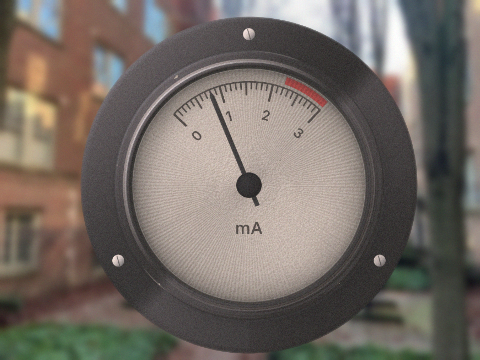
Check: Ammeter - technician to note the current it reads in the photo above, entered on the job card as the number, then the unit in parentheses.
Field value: 0.8 (mA)
